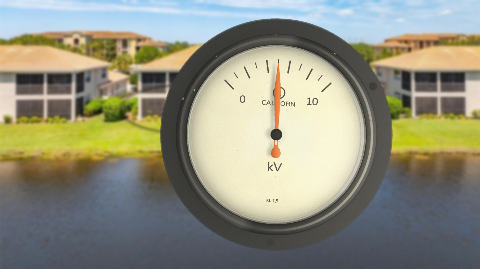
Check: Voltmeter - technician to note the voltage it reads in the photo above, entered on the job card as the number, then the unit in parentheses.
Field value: 5 (kV)
